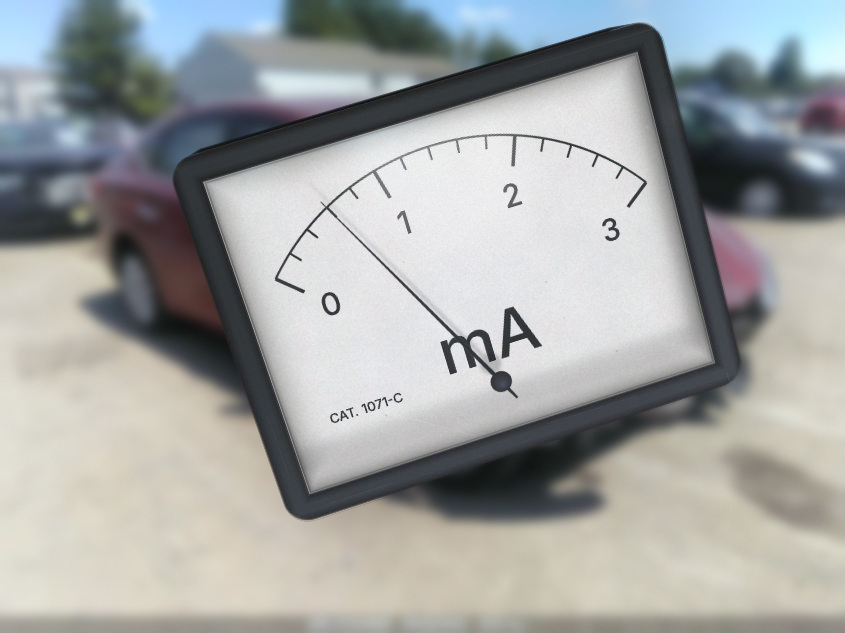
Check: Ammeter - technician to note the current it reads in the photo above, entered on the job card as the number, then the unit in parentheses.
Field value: 0.6 (mA)
